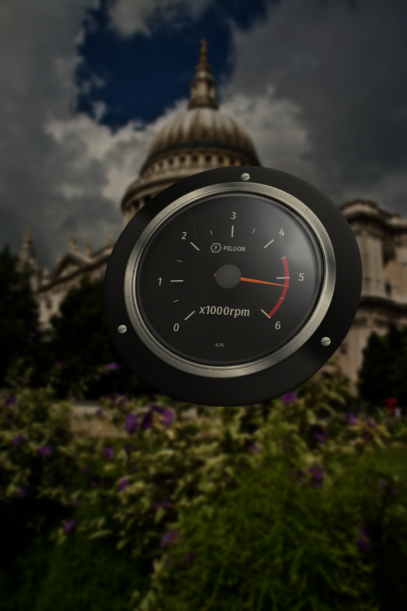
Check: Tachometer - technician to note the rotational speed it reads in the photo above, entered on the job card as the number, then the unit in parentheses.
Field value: 5250 (rpm)
